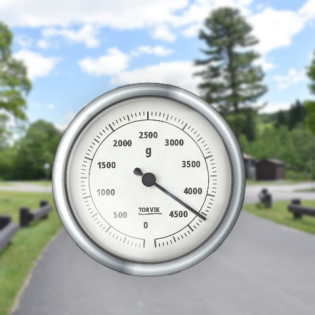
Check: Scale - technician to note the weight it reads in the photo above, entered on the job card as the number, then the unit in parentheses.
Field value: 4300 (g)
